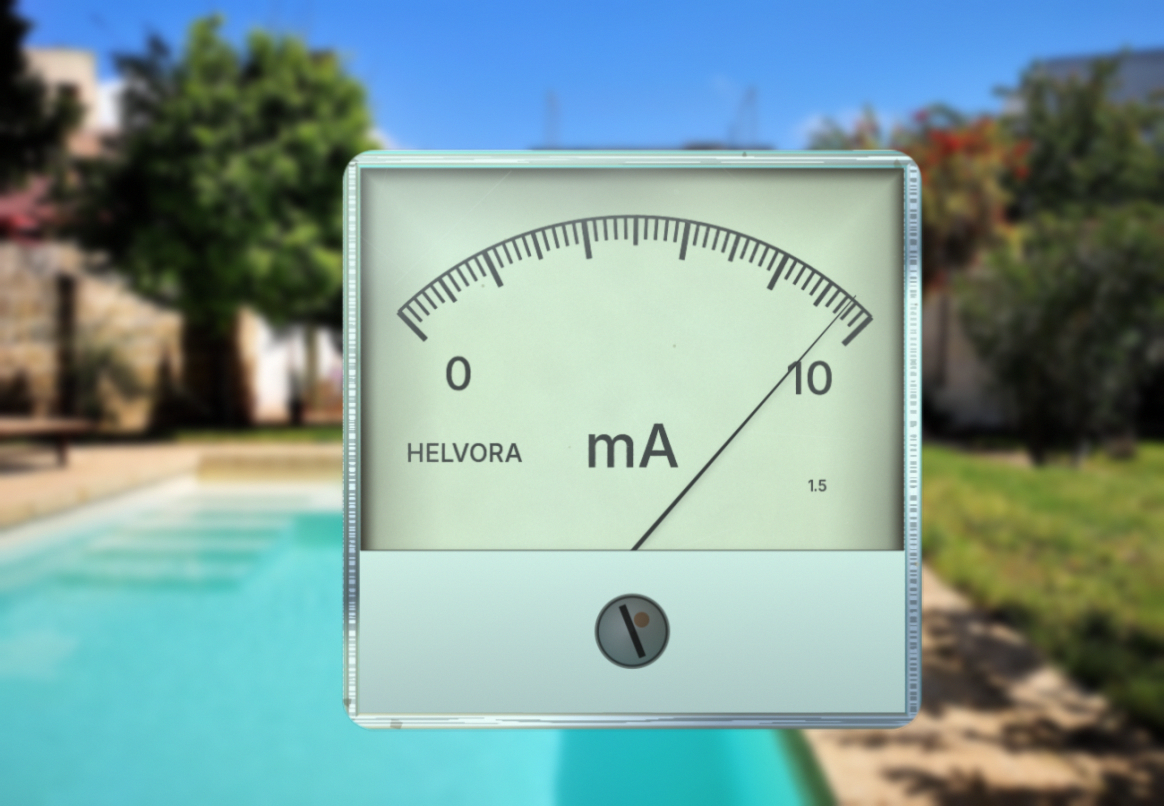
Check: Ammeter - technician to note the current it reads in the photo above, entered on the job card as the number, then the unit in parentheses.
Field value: 9.5 (mA)
